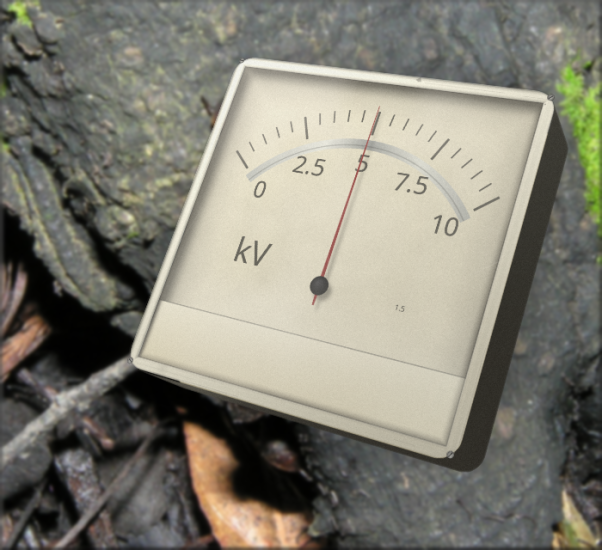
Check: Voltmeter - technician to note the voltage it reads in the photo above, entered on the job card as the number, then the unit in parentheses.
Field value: 5 (kV)
